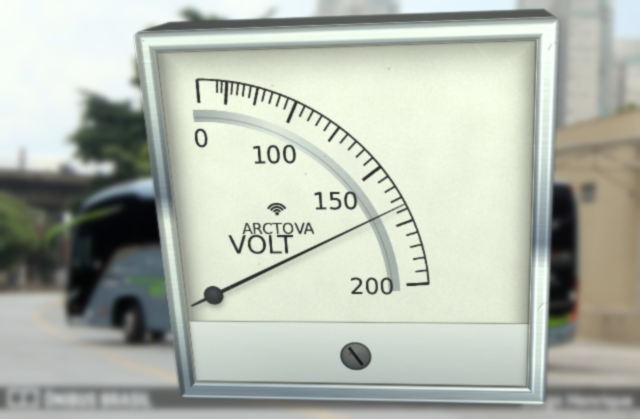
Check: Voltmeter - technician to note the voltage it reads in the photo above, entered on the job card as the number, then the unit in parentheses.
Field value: 167.5 (V)
